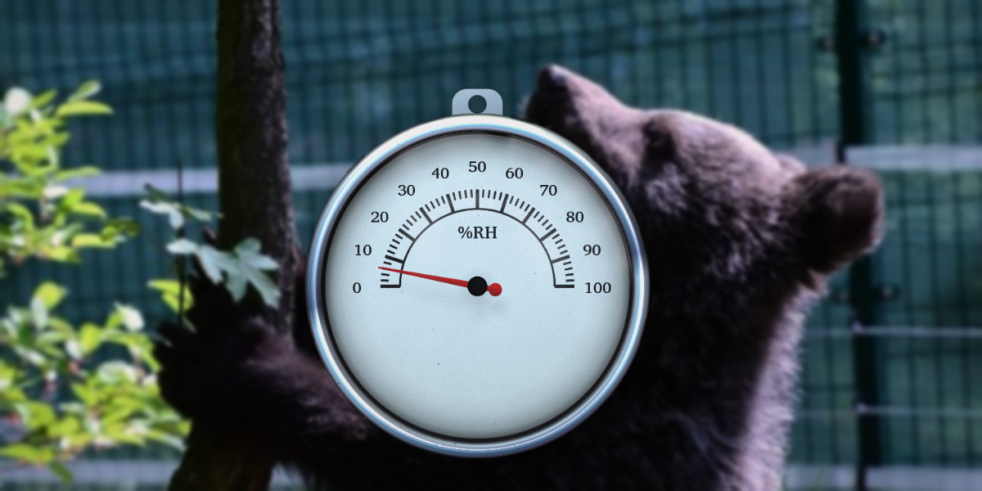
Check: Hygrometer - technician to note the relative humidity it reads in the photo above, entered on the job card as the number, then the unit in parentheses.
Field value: 6 (%)
